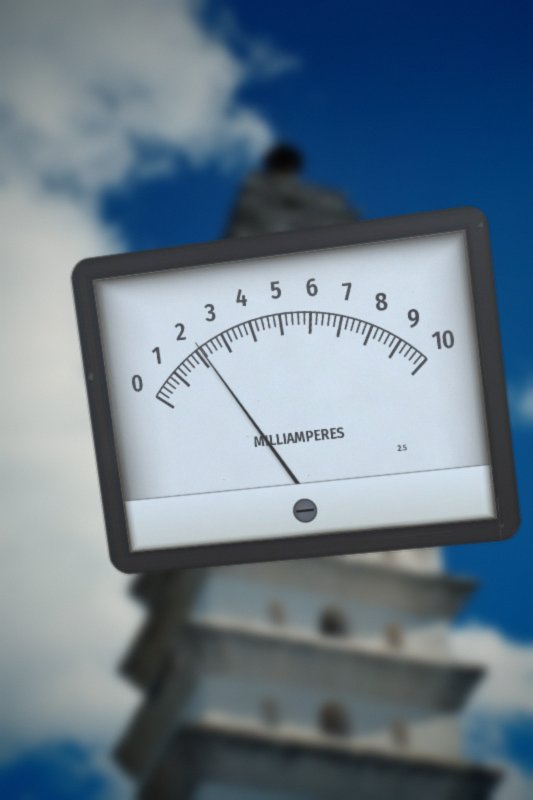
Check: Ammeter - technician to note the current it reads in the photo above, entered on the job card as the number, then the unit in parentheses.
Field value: 2.2 (mA)
